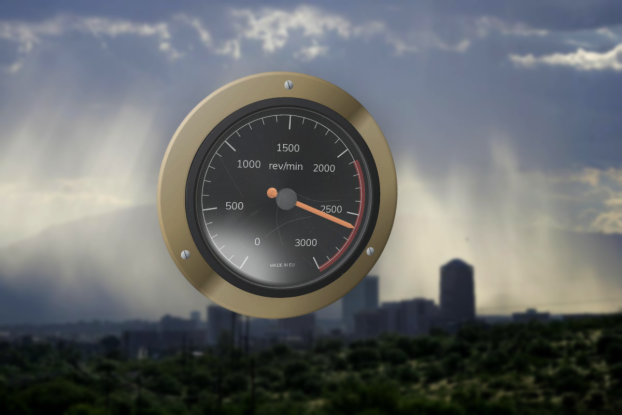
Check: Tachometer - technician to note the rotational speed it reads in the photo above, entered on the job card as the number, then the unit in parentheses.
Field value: 2600 (rpm)
